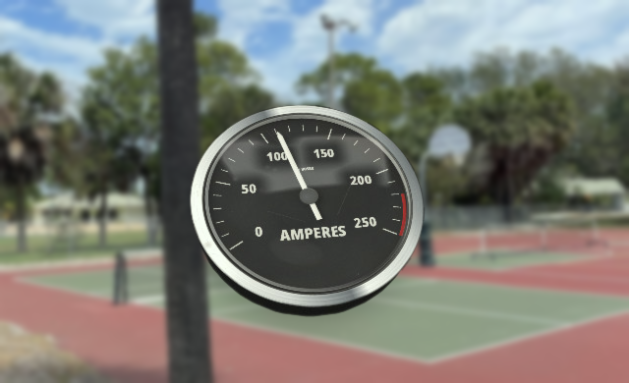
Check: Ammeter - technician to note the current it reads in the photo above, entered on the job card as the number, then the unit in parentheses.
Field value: 110 (A)
